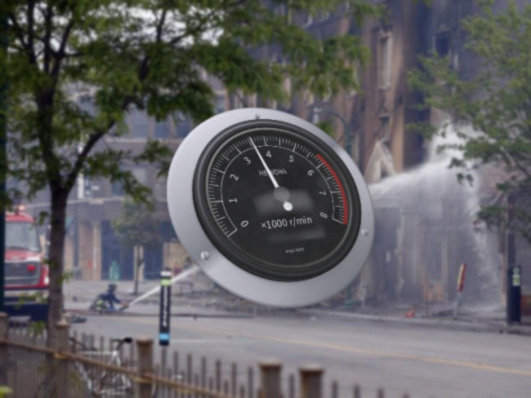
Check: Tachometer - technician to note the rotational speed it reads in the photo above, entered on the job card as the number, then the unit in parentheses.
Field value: 3500 (rpm)
